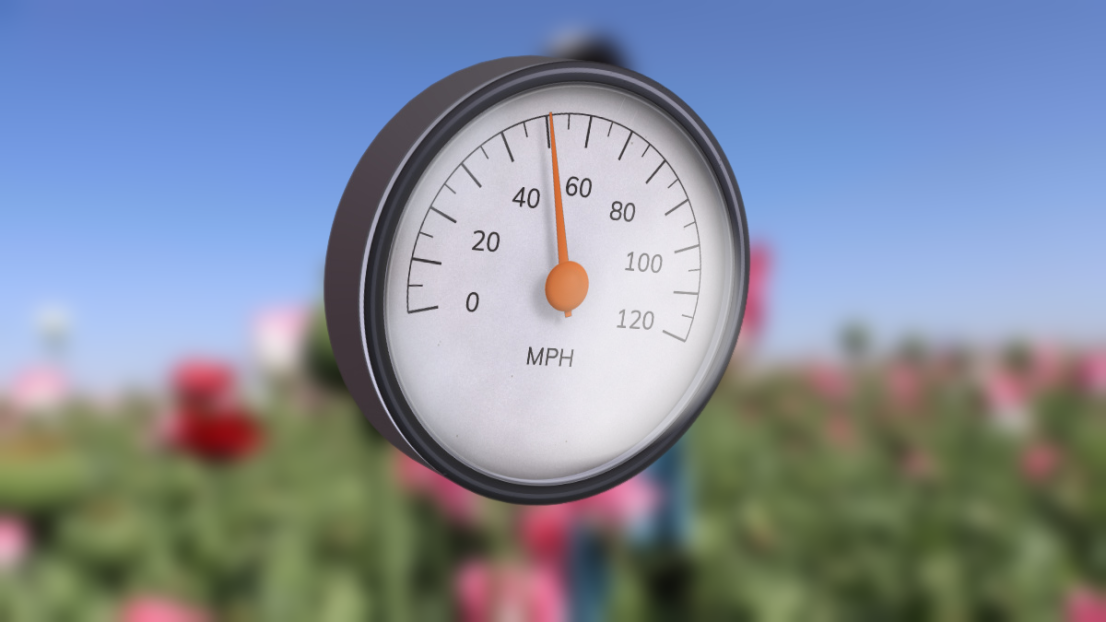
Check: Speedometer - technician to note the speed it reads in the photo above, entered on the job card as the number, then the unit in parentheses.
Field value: 50 (mph)
